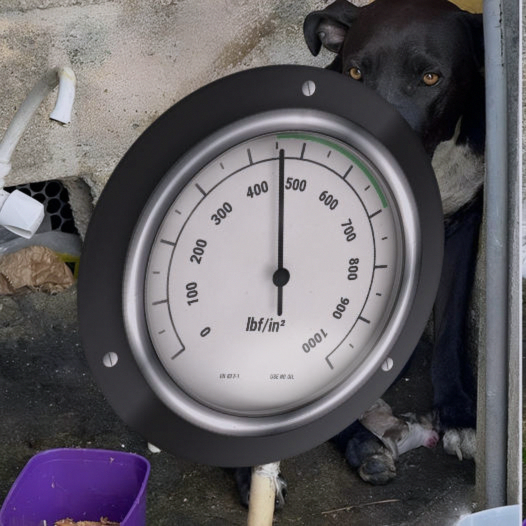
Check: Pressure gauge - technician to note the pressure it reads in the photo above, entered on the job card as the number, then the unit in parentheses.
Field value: 450 (psi)
